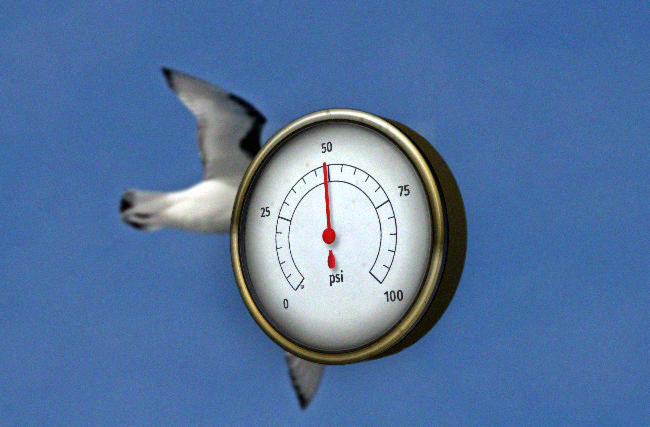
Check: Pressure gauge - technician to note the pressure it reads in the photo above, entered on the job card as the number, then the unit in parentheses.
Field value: 50 (psi)
